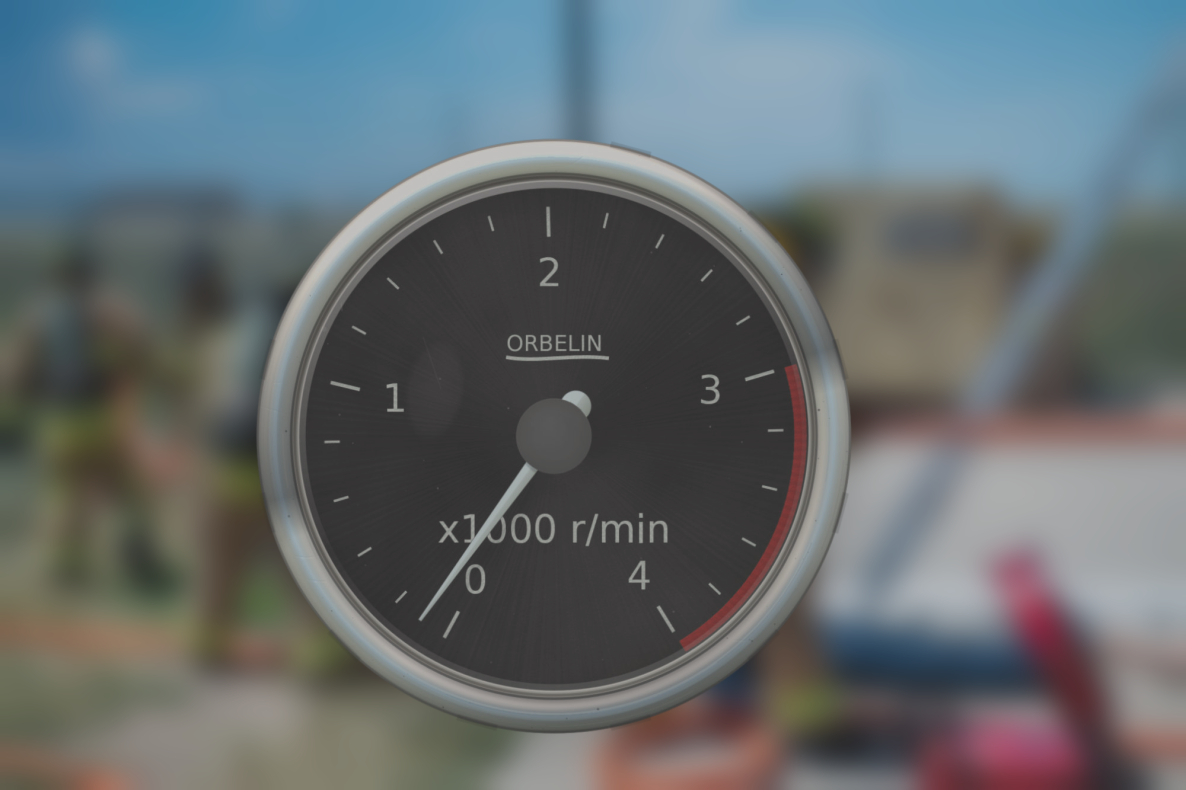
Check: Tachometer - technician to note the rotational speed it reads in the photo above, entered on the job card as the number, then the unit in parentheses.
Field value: 100 (rpm)
